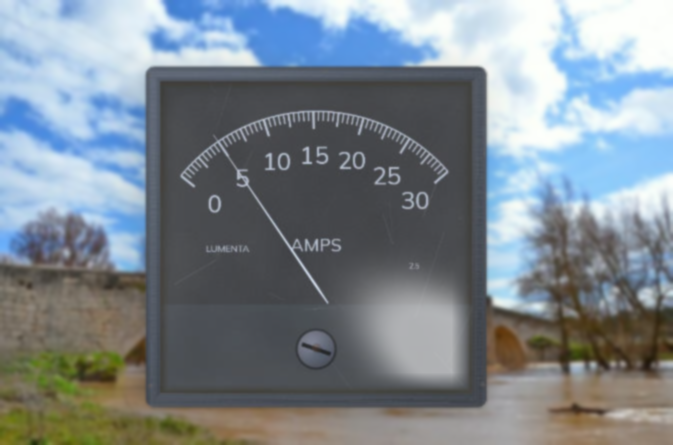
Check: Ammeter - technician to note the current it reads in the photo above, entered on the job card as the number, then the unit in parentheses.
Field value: 5 (A)
